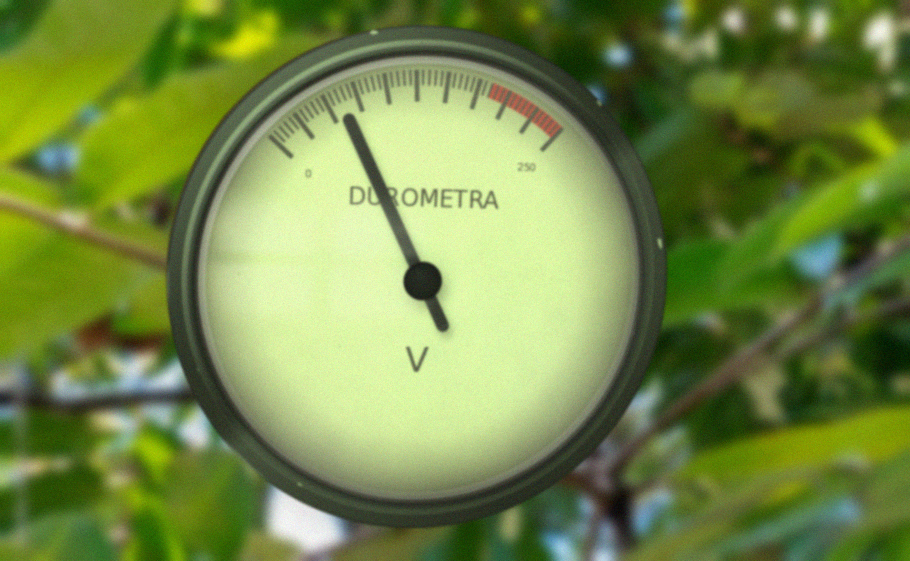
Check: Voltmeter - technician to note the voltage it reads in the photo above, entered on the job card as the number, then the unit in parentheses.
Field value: 60 (V)
